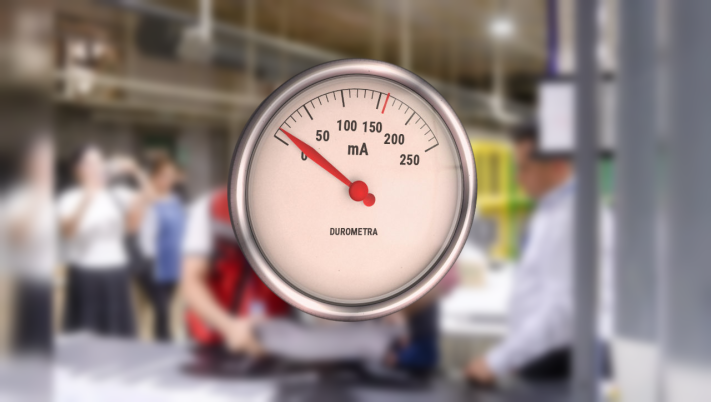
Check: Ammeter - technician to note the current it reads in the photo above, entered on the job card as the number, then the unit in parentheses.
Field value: 10 (mA)
